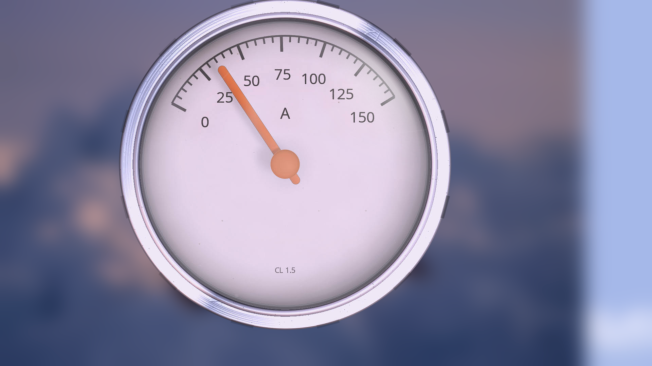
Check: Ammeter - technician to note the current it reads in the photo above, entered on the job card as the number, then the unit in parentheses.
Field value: 35 (A)
